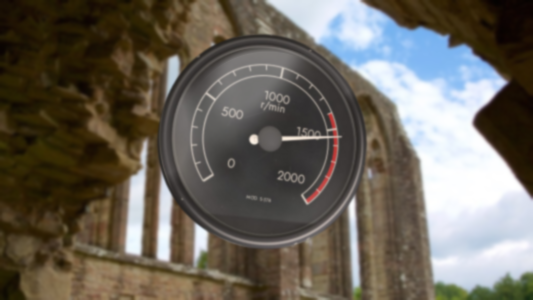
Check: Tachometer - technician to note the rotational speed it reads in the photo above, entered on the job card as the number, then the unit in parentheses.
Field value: 1550 (rpm)
